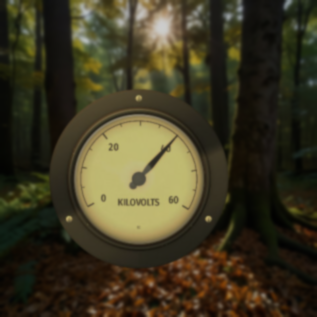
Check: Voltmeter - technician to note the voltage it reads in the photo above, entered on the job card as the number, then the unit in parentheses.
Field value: 40 (kV)
